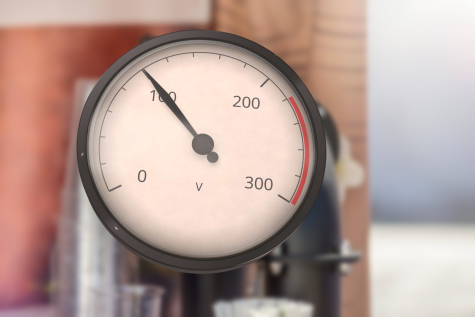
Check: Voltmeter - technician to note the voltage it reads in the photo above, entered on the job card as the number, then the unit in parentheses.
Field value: 100 (V)
